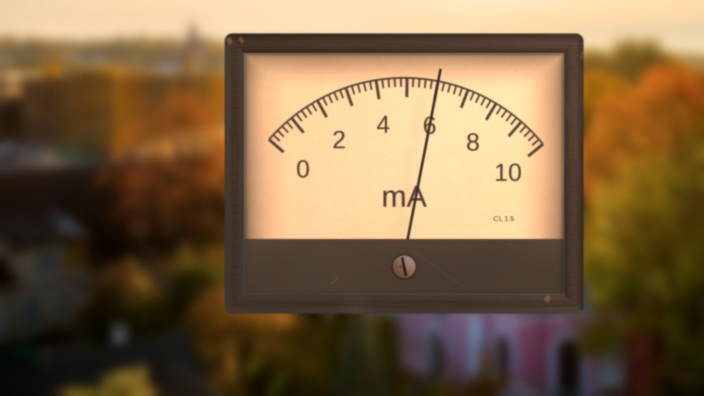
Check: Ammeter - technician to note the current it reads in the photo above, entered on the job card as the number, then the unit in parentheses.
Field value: 6 (mA)
